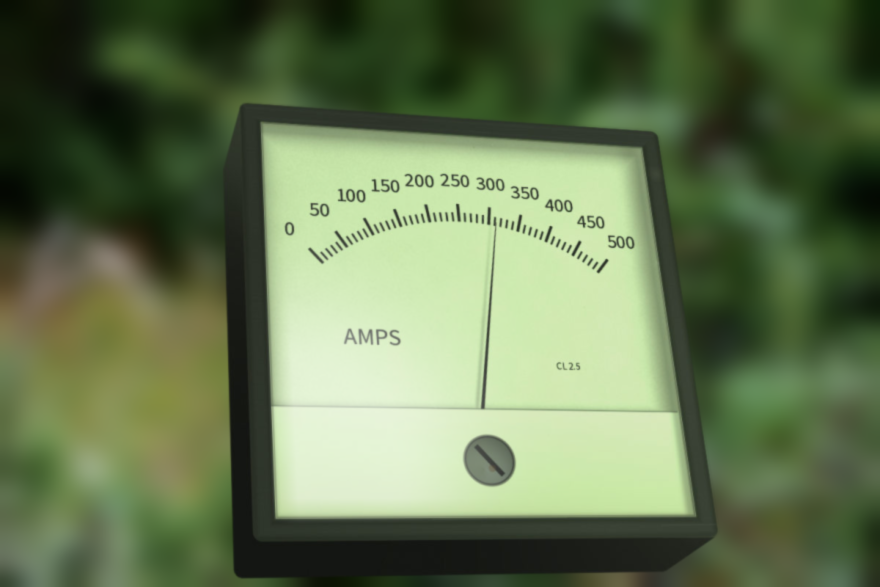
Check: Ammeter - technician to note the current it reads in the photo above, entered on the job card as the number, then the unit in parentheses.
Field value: 310 (A)
